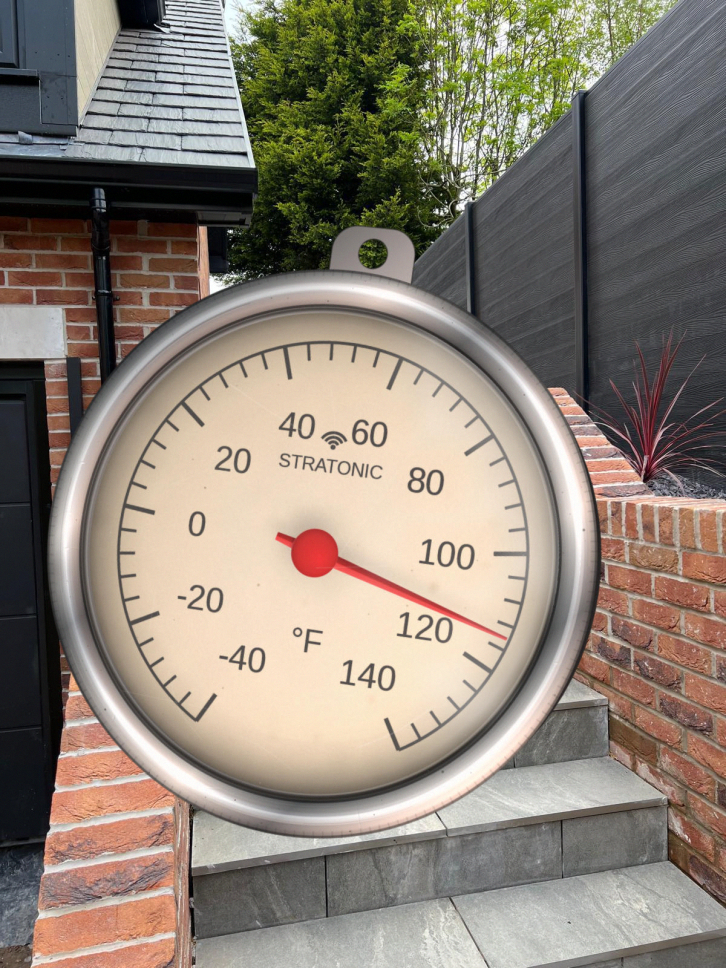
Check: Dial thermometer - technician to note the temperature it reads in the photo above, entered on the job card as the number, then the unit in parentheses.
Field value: 114 (°F)
